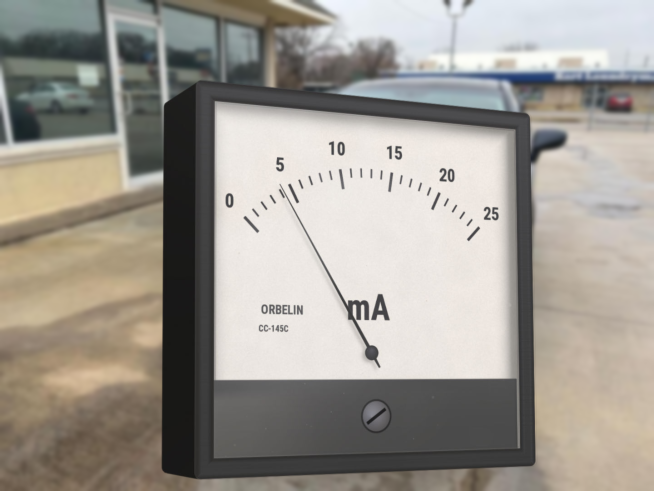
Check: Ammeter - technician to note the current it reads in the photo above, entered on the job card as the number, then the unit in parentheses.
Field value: 4 (mA)
